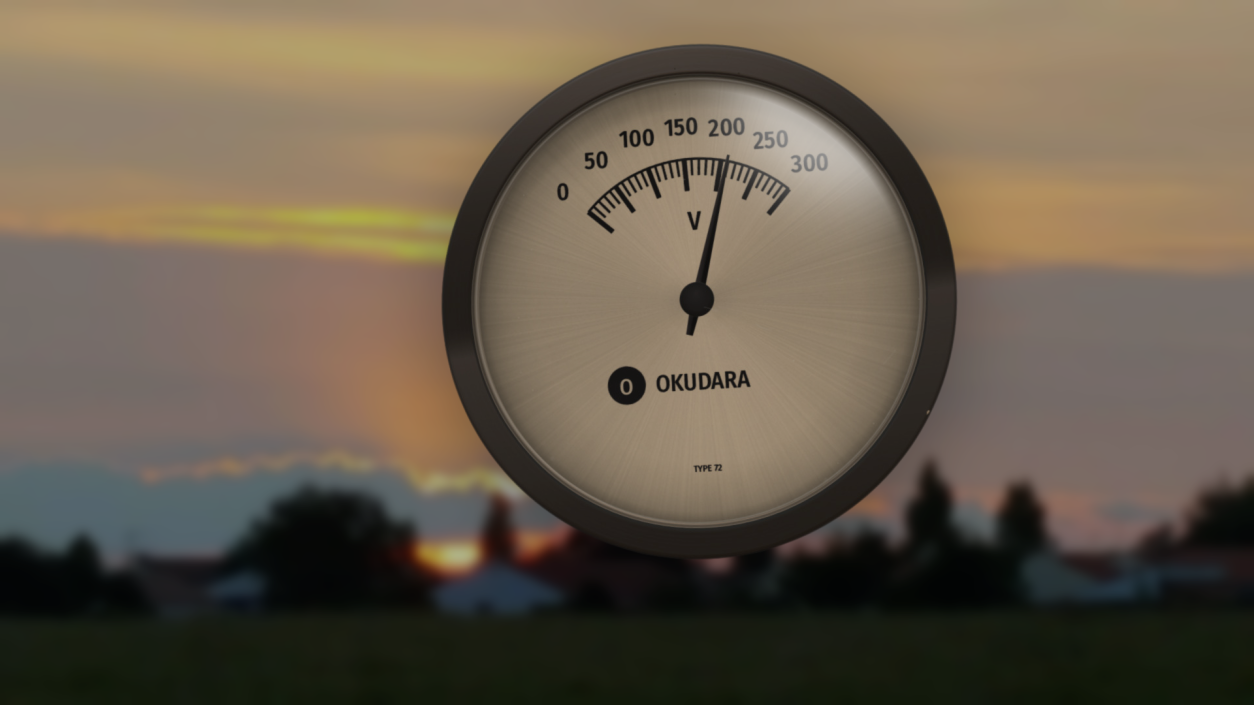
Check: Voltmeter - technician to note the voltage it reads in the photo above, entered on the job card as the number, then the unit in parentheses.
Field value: 210 (V)
